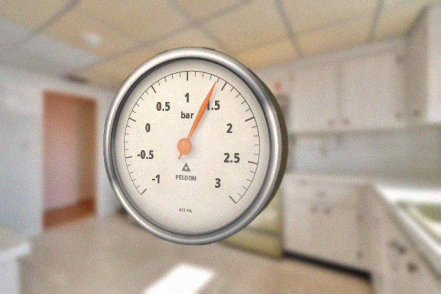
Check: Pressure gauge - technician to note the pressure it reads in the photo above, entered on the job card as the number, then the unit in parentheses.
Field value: 1.4 (bar)
